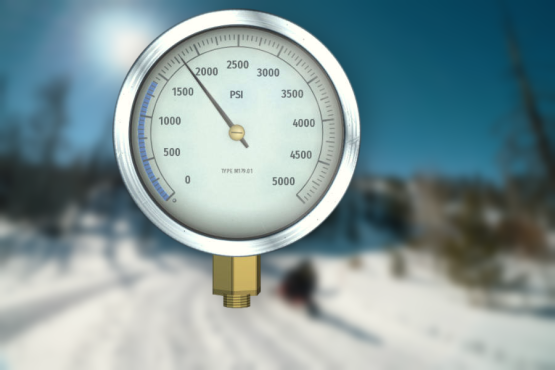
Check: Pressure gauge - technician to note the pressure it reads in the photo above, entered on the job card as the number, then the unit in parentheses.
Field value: 1800 (psi)
